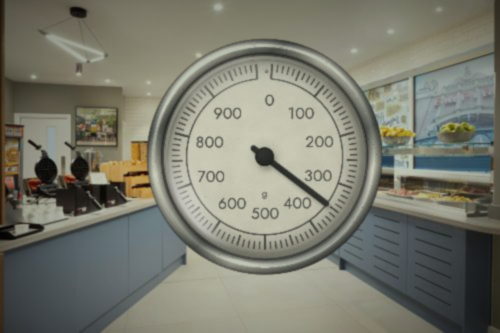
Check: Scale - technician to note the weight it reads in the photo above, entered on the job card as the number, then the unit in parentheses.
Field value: 350 (g)
